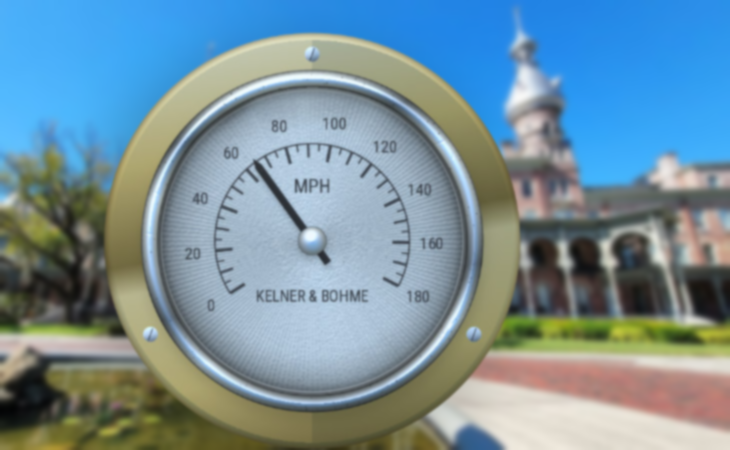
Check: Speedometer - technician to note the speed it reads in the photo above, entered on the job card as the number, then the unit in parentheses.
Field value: 65 (mph)
